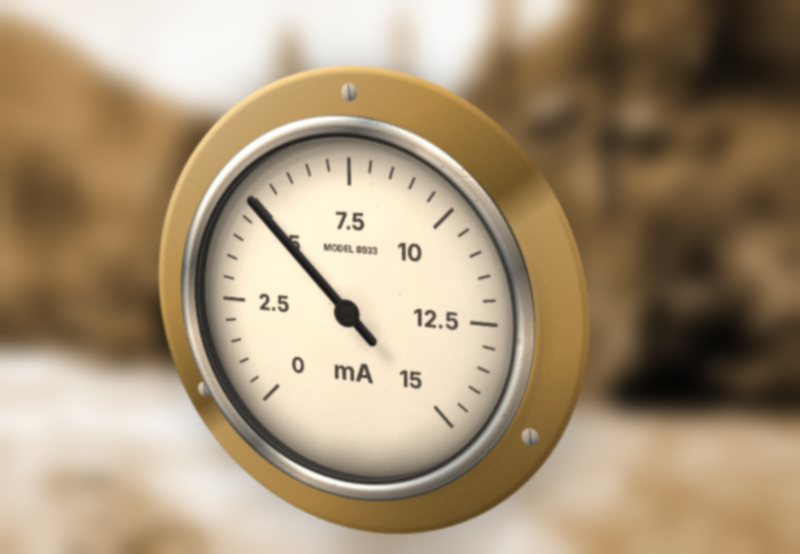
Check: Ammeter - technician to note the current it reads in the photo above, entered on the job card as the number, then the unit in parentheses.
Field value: 5 (mA)
